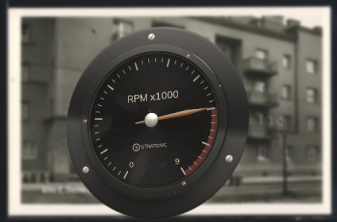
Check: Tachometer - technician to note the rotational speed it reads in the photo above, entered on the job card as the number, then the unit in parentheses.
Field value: 7000 (rpm)
